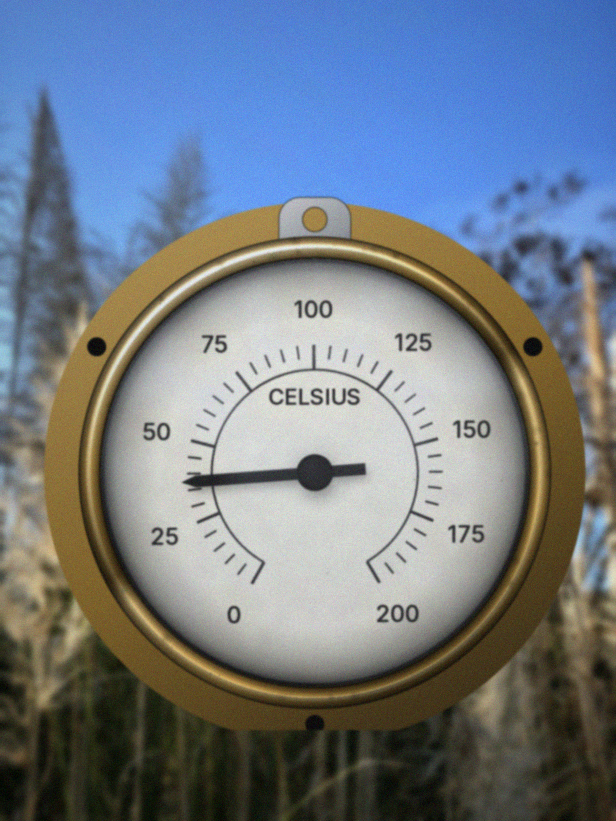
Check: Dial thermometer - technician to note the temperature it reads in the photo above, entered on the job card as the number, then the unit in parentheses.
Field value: 37.5 (°C)
